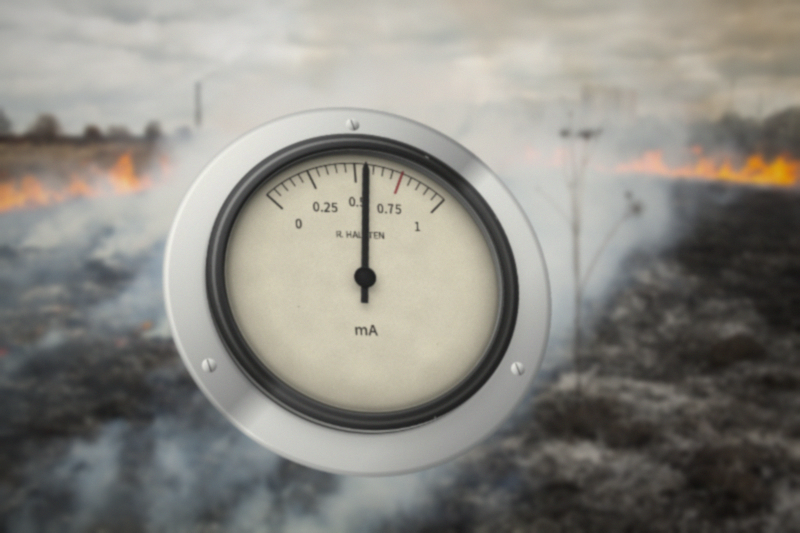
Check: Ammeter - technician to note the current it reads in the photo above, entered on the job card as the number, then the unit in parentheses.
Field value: 0.55 (mA)
